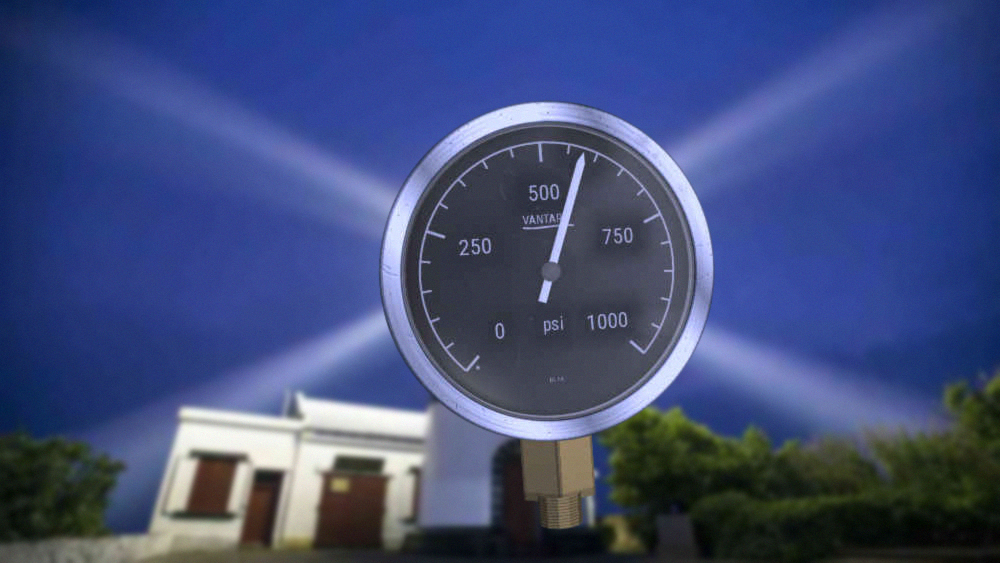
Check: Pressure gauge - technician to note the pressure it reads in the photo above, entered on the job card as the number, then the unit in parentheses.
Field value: 575 (psi)
